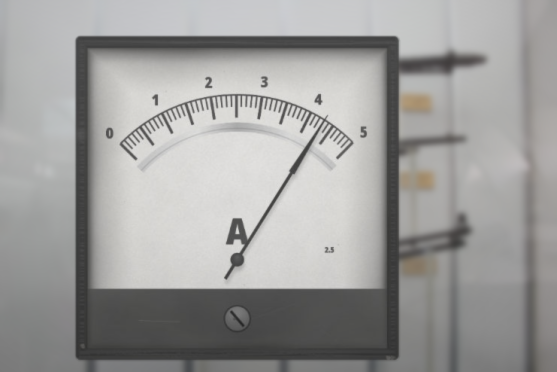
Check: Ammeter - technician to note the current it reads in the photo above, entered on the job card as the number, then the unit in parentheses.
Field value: 4.3 (A)
